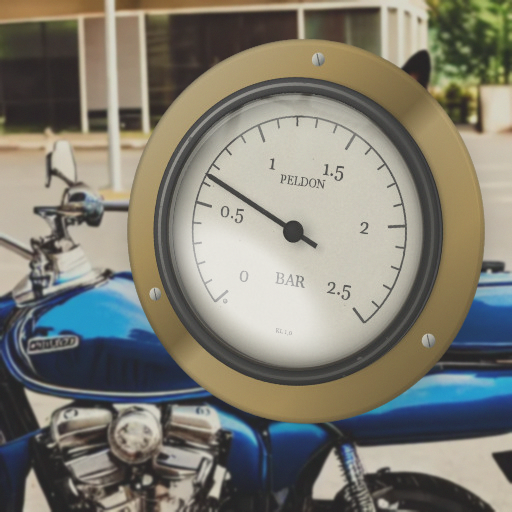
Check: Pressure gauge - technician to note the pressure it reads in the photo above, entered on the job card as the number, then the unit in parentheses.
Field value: 0.65 (bar)
